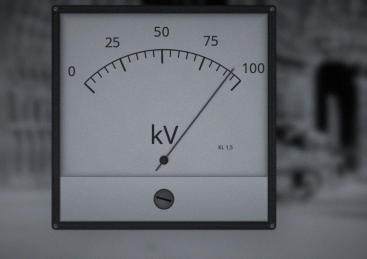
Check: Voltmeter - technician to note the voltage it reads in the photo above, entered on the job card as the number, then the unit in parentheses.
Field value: 92.5 (kV)
